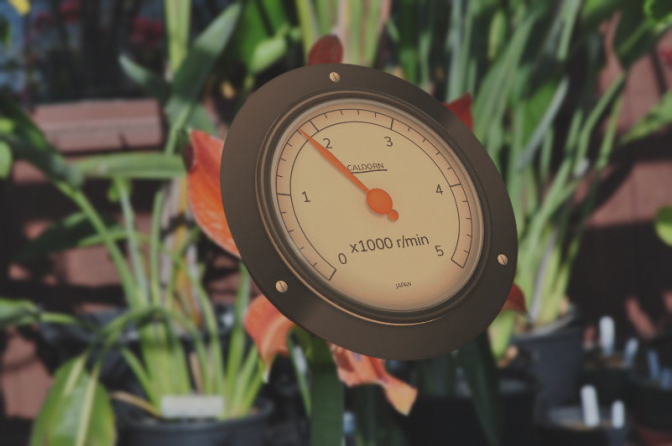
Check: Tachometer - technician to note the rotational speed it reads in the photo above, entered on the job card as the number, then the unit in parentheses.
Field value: 1800 (rpm)
